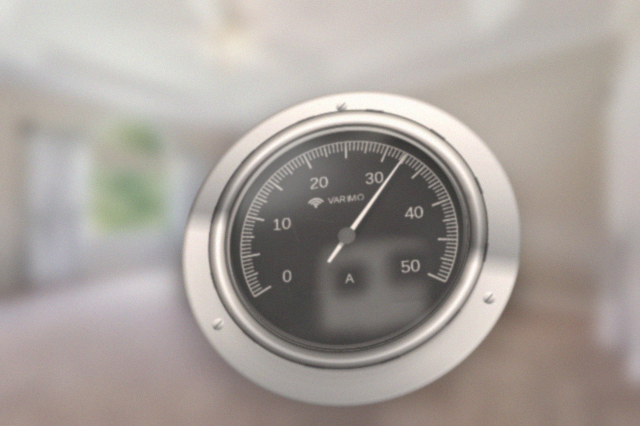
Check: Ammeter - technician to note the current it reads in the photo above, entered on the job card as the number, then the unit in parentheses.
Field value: 32.5 (A)
